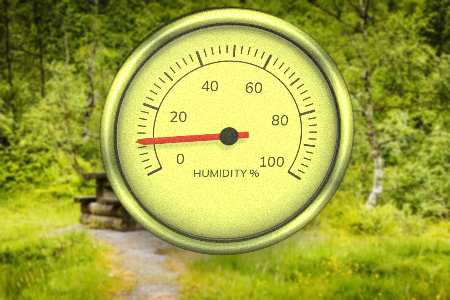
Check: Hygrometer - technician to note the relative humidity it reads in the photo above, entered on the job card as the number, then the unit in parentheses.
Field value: 10 (%)
